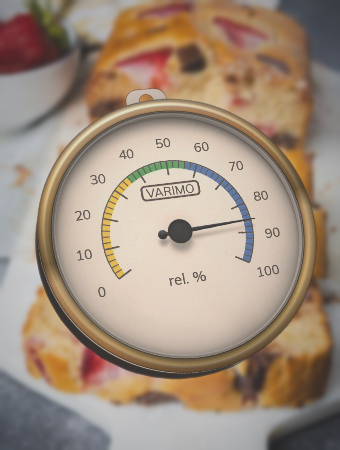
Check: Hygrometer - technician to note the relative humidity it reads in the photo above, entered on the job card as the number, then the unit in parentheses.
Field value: 86 (%)
